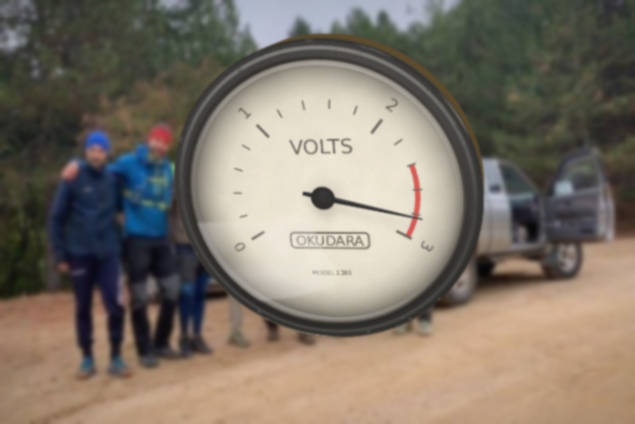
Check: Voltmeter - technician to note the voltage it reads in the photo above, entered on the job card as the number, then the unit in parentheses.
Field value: 2.8 (V)
